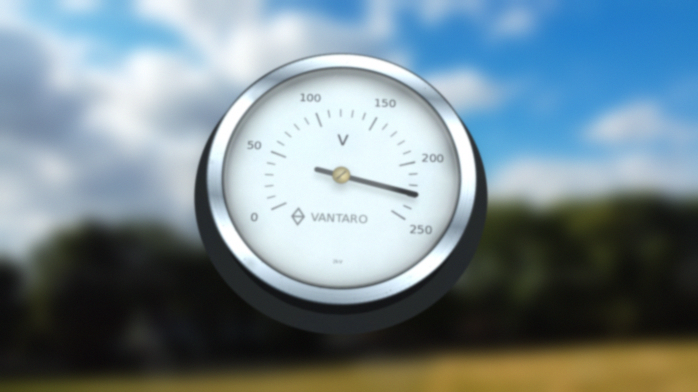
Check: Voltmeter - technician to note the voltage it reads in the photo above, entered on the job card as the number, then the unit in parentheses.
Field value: 230 (V)
